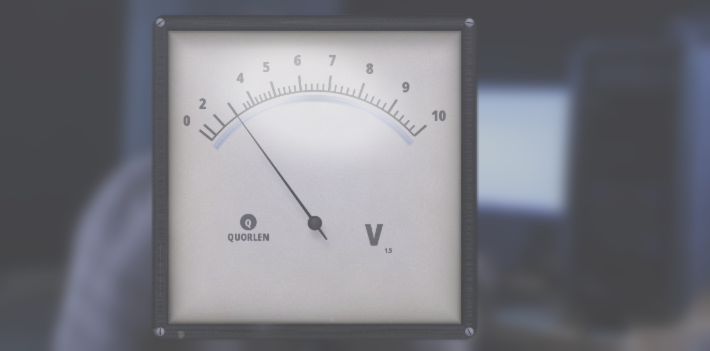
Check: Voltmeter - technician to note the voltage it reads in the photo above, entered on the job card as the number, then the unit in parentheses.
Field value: 3 (V)
